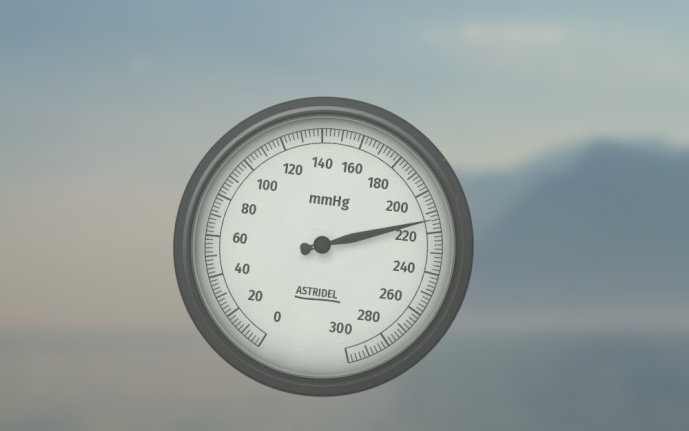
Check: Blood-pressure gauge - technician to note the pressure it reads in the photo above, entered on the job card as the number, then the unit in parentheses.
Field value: 214 (mmHg)
